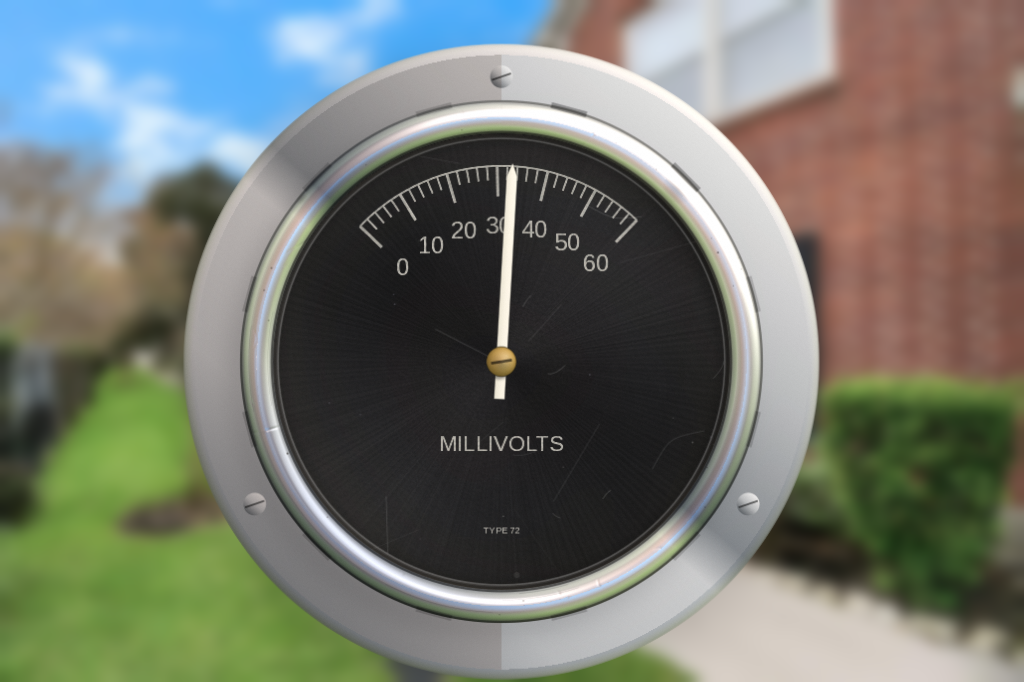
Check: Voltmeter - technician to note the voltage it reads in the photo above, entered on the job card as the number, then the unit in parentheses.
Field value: 33 (mV)
